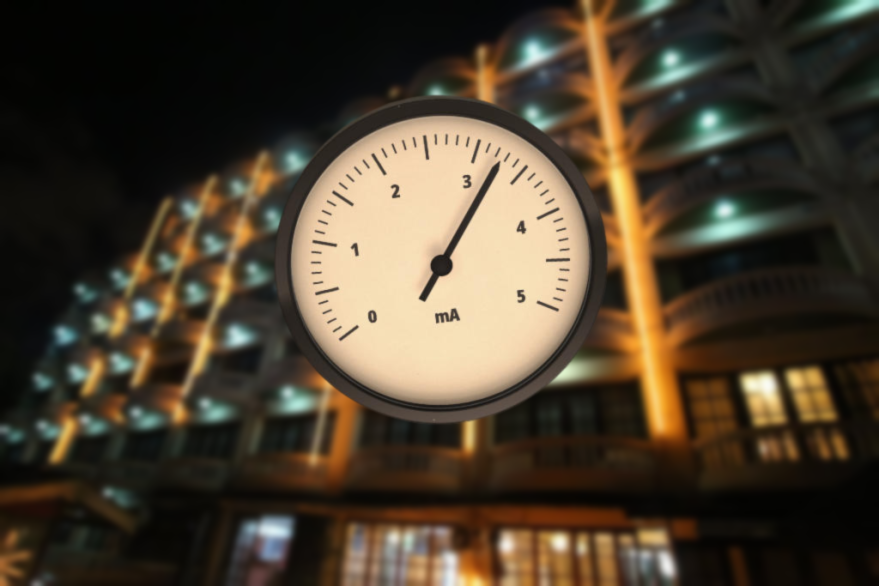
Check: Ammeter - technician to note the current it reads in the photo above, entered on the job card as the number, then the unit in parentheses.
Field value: 3.25 (mA)
